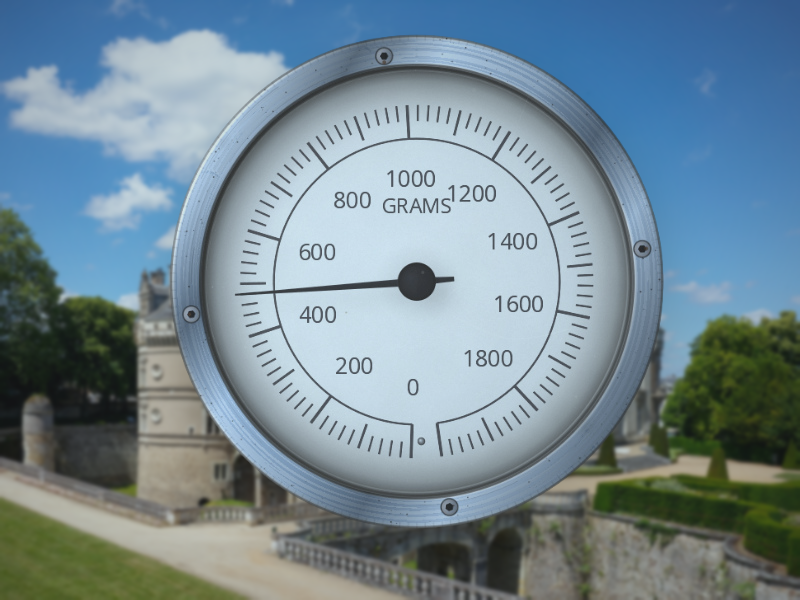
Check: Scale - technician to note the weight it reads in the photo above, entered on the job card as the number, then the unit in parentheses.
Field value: 480 (g)
